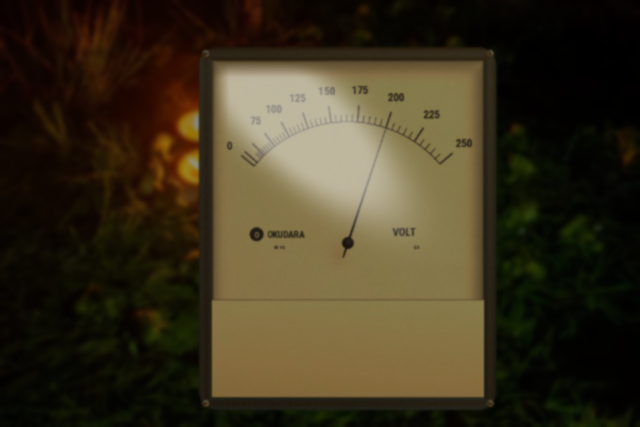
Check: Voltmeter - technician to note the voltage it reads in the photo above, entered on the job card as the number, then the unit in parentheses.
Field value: 200 (V)
